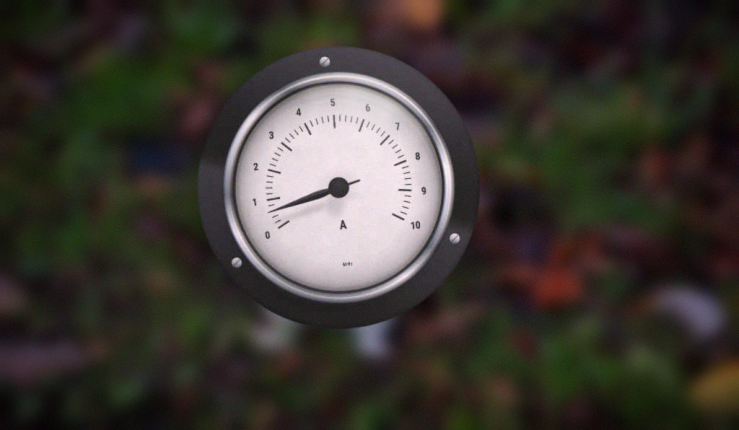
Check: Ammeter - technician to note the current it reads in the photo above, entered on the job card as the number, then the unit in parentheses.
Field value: 0.6 (A)
